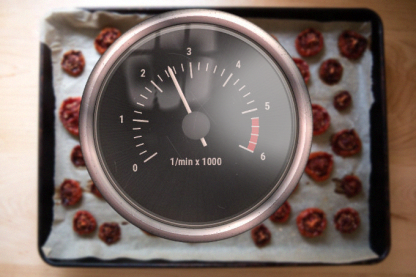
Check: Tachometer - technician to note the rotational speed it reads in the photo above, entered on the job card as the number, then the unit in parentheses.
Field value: 2500 (rpm)
